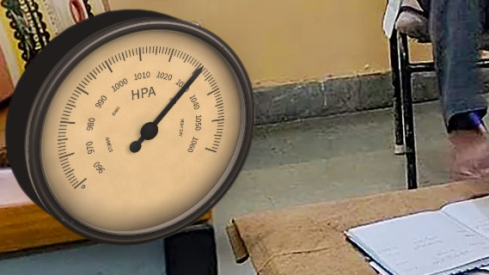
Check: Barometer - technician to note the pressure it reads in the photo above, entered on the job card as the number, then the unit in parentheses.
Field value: 1030 (hPa)
